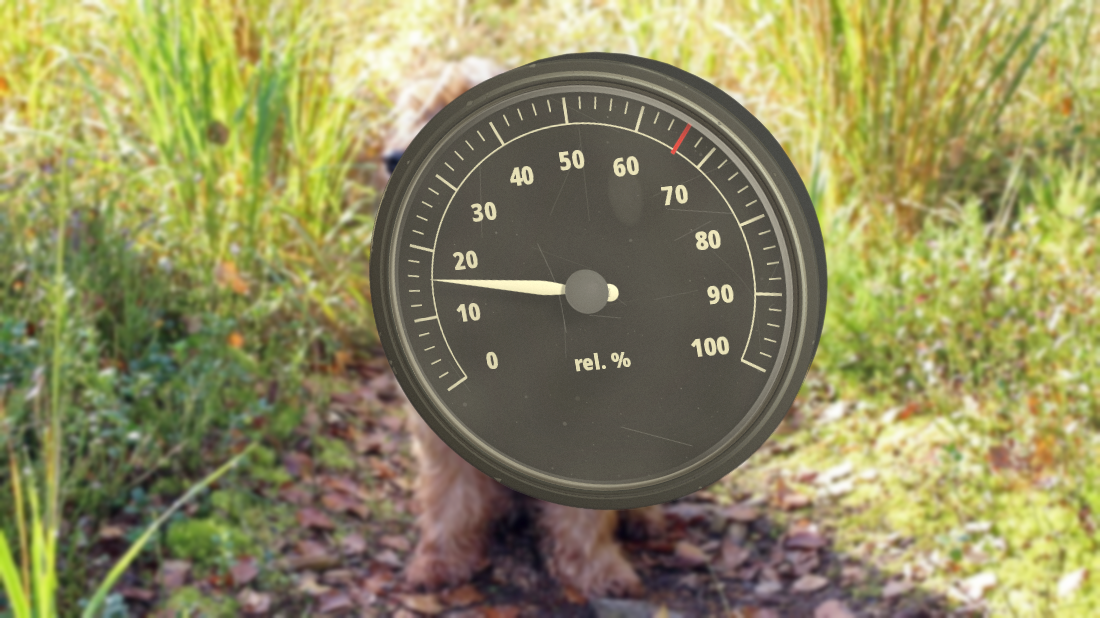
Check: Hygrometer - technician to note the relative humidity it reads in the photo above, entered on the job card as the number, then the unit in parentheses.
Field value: 16 (%)
